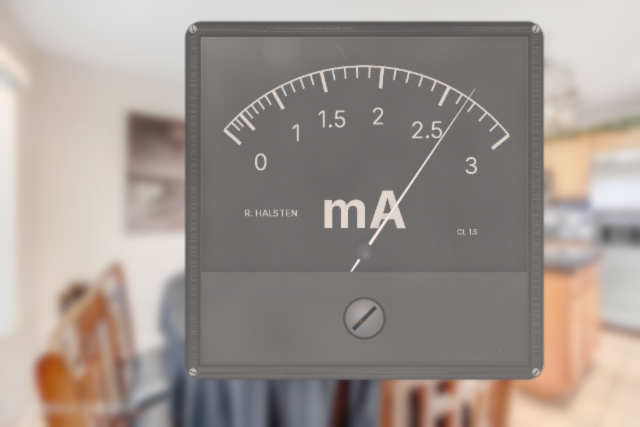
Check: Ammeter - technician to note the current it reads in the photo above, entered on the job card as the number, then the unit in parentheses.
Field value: 2.65 (mA)
